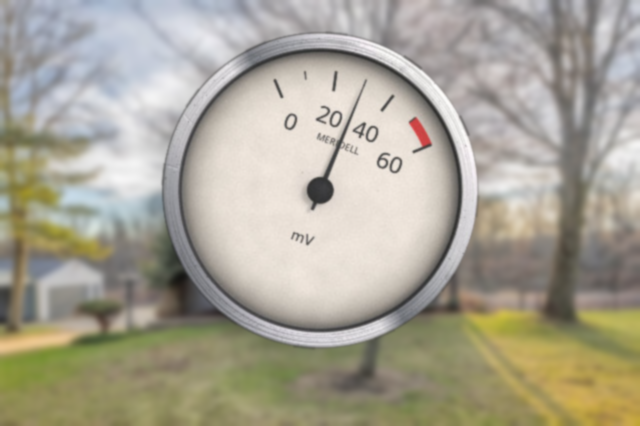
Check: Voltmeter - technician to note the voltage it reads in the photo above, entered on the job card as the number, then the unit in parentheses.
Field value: 30 (mV)
